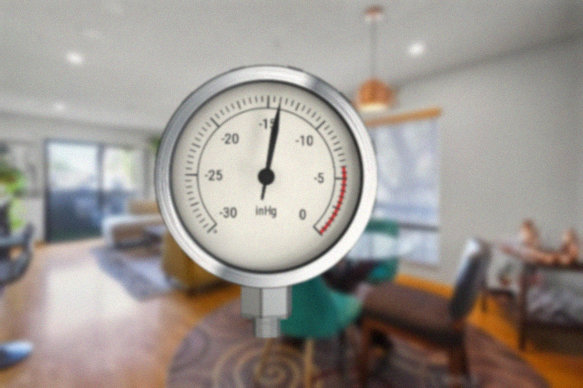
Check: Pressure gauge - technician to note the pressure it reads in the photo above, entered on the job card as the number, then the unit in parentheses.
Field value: -14 (inHg)
